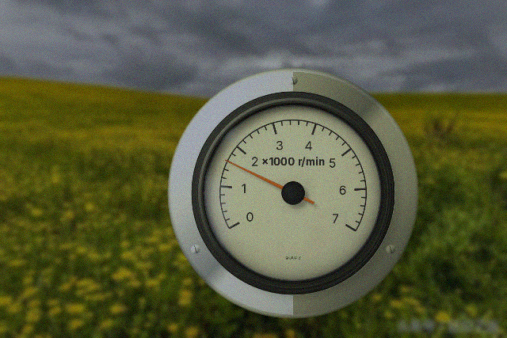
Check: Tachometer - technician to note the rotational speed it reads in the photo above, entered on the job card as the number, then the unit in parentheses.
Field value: 1600 (rpm)
